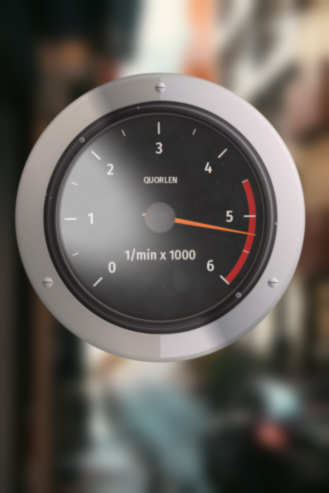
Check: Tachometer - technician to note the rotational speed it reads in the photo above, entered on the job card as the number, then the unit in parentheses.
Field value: 5250 (rpm)
